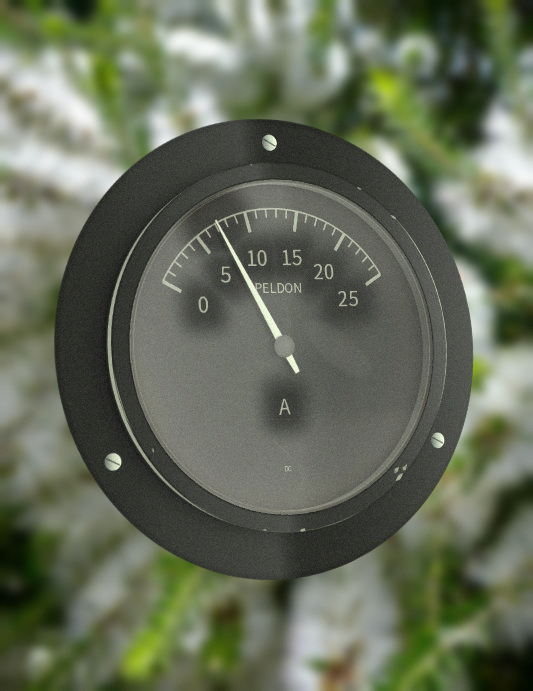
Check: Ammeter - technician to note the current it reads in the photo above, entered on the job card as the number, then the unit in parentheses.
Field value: 7 (A)
